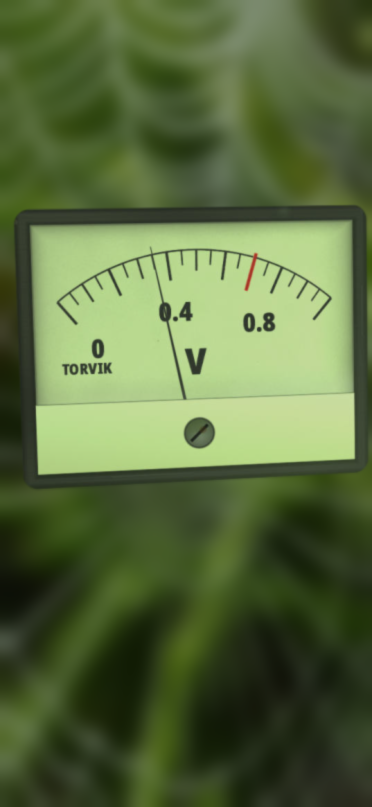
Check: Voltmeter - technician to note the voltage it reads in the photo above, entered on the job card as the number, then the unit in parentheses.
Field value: 0.35 (V)
